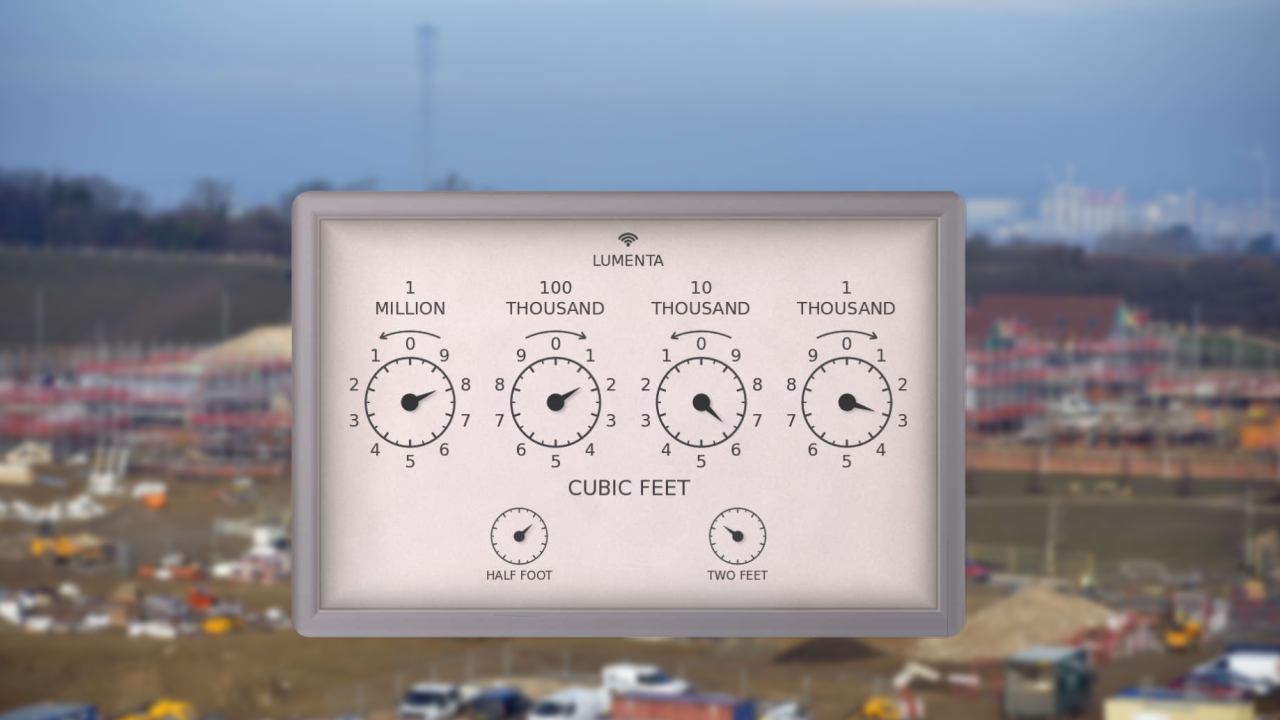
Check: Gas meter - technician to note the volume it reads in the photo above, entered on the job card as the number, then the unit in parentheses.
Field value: 816300 (ft³)
